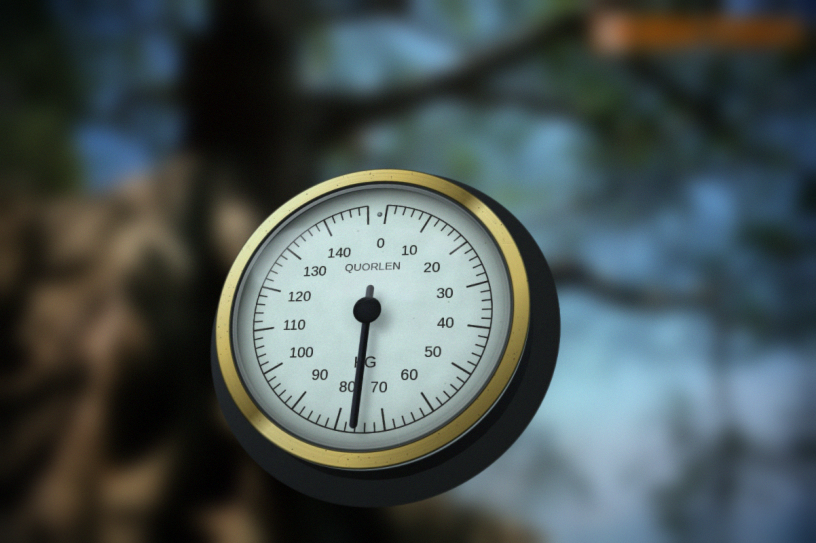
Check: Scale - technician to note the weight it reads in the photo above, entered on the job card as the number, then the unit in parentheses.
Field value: 76 (kg)
